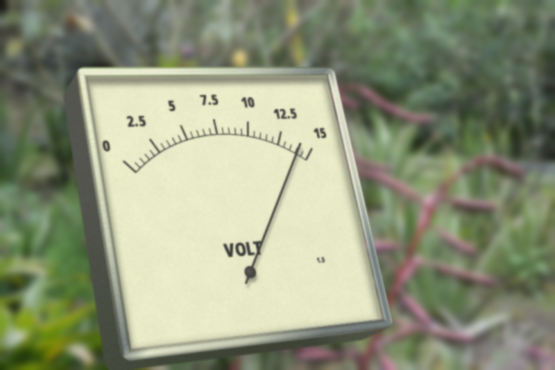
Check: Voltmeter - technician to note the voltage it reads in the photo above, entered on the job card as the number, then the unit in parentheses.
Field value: 14 (V)
